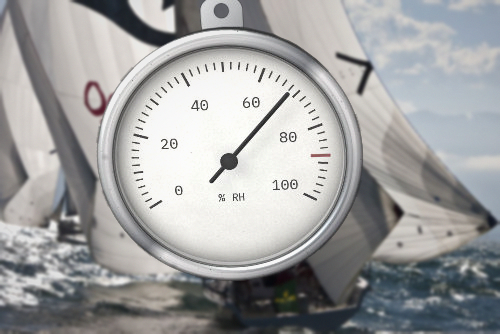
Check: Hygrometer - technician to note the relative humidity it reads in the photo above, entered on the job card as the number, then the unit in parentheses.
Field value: 68 (%)
